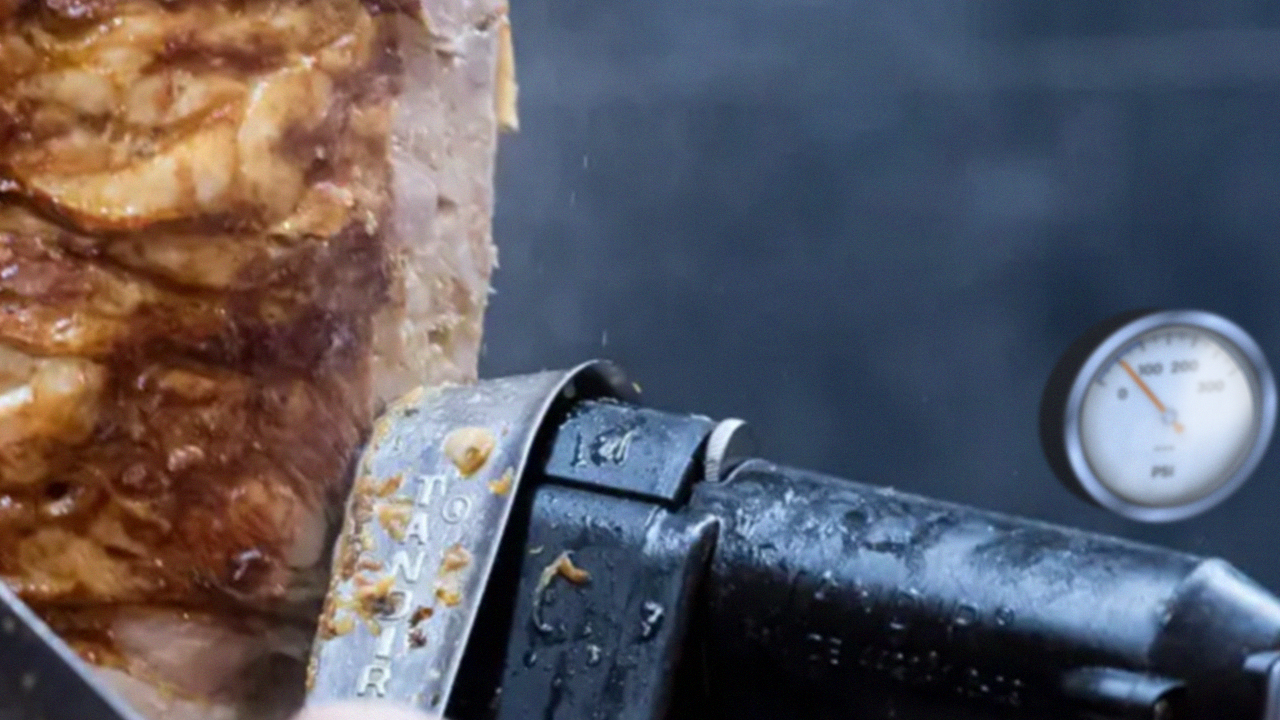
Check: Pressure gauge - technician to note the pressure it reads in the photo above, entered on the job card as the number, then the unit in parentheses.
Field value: 50 (psi)
